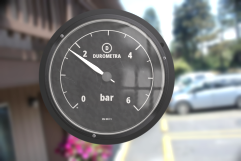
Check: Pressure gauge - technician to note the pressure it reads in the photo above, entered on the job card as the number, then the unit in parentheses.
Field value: 1.75 (bar)
